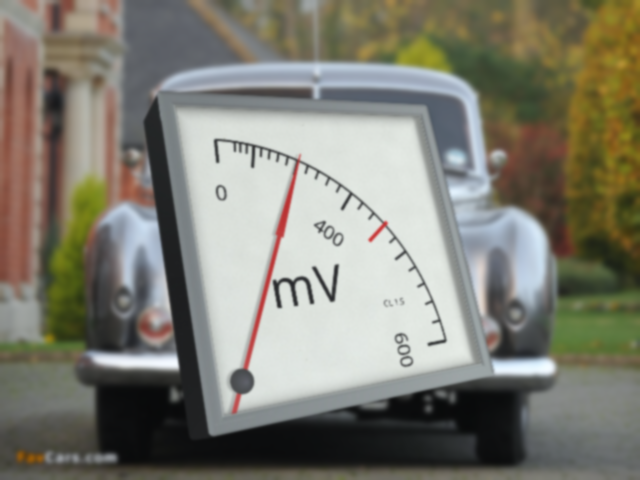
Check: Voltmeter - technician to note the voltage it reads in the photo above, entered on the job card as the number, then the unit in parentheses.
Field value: 300 (mV)
